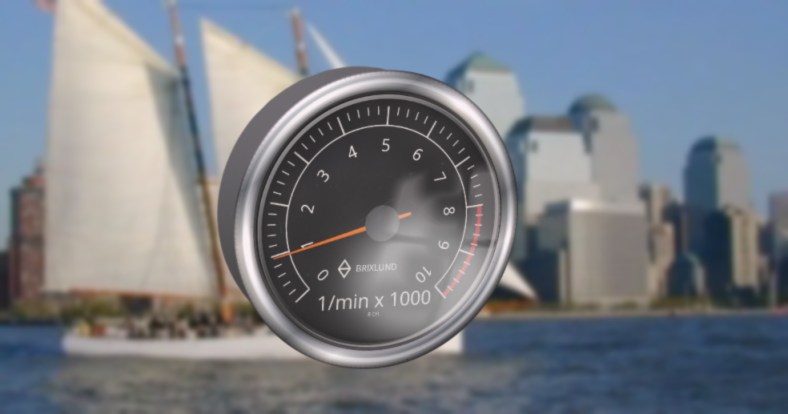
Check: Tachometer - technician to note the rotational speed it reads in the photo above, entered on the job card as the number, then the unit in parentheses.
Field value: 1000 (rpm)
